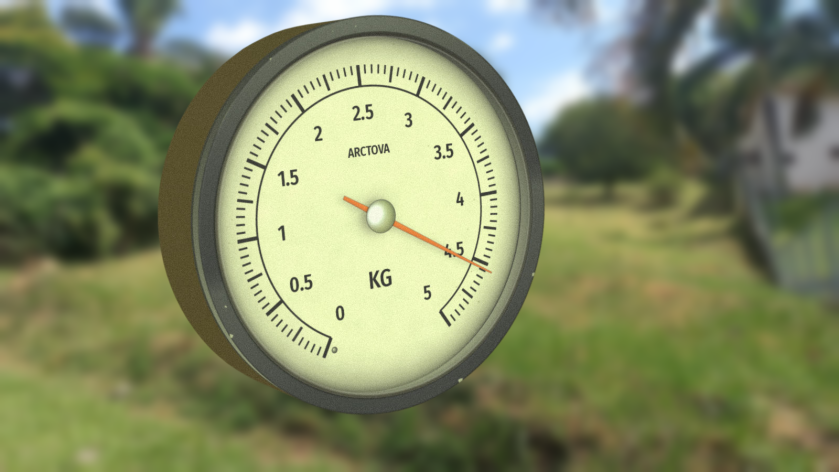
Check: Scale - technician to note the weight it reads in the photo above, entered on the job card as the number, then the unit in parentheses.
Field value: 4.55 (kg)
